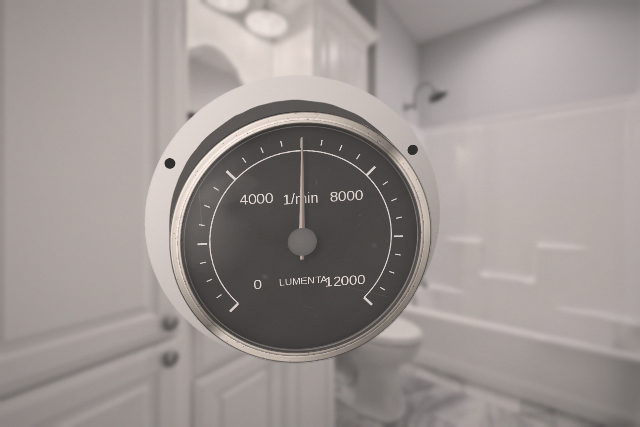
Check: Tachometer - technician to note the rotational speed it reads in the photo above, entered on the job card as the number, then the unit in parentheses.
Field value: 6000 (rpm)
